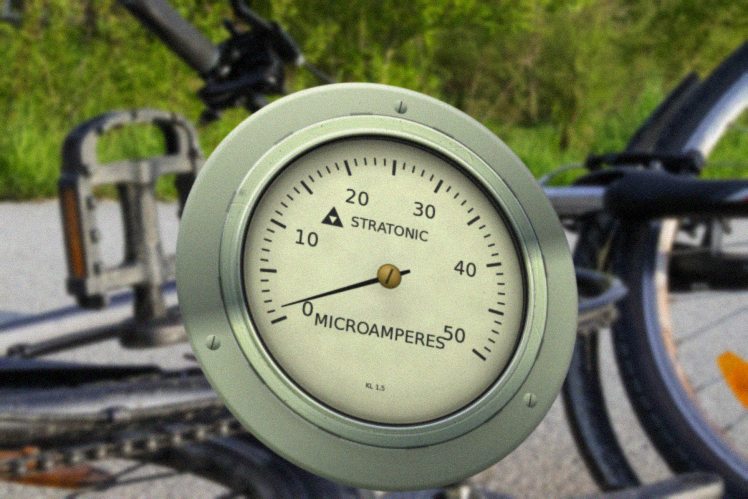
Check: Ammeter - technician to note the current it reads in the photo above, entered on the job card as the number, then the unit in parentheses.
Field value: 1 (µA)
